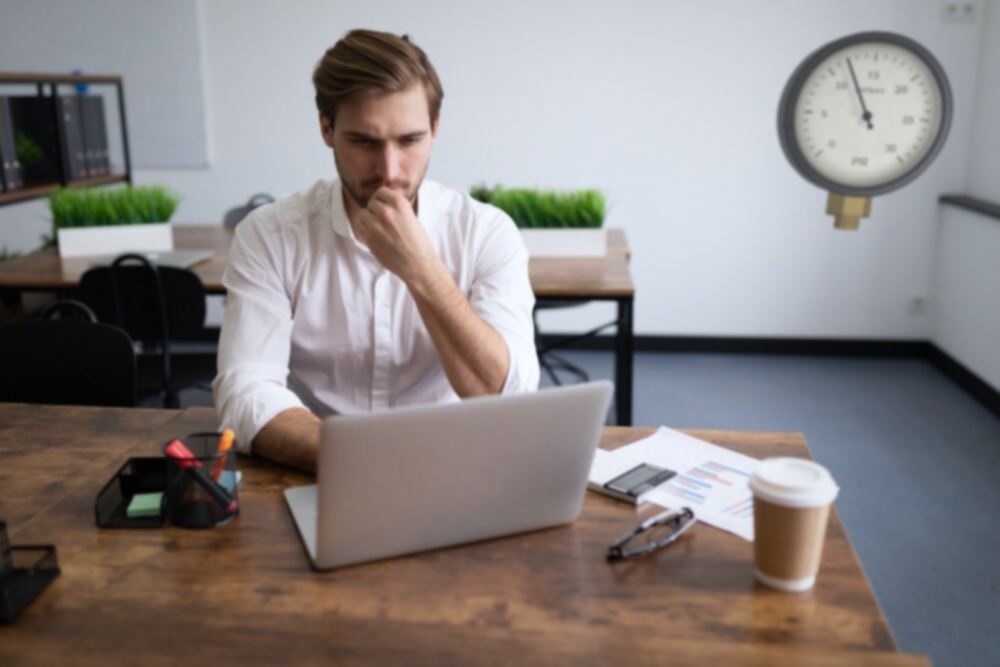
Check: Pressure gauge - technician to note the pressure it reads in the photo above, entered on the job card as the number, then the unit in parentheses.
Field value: 12 (psi)
